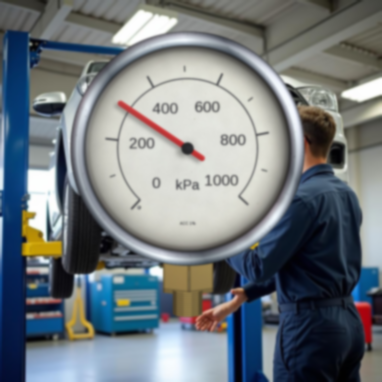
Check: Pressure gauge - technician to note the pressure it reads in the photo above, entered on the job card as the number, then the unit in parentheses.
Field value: 300 (kPa)
